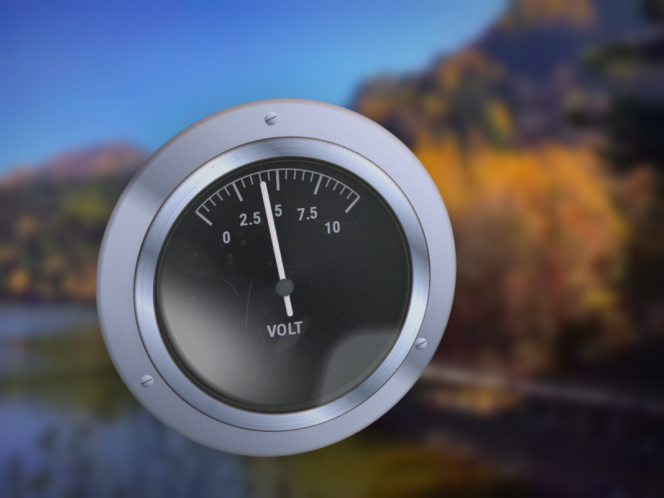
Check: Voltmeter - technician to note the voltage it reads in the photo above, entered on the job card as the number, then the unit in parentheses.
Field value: 4 (V)
